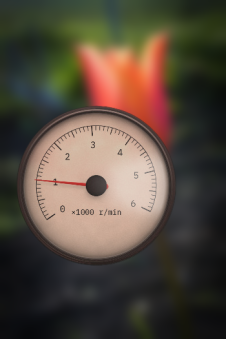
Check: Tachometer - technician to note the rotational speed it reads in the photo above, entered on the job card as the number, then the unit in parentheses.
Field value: 1000 (rpm)
